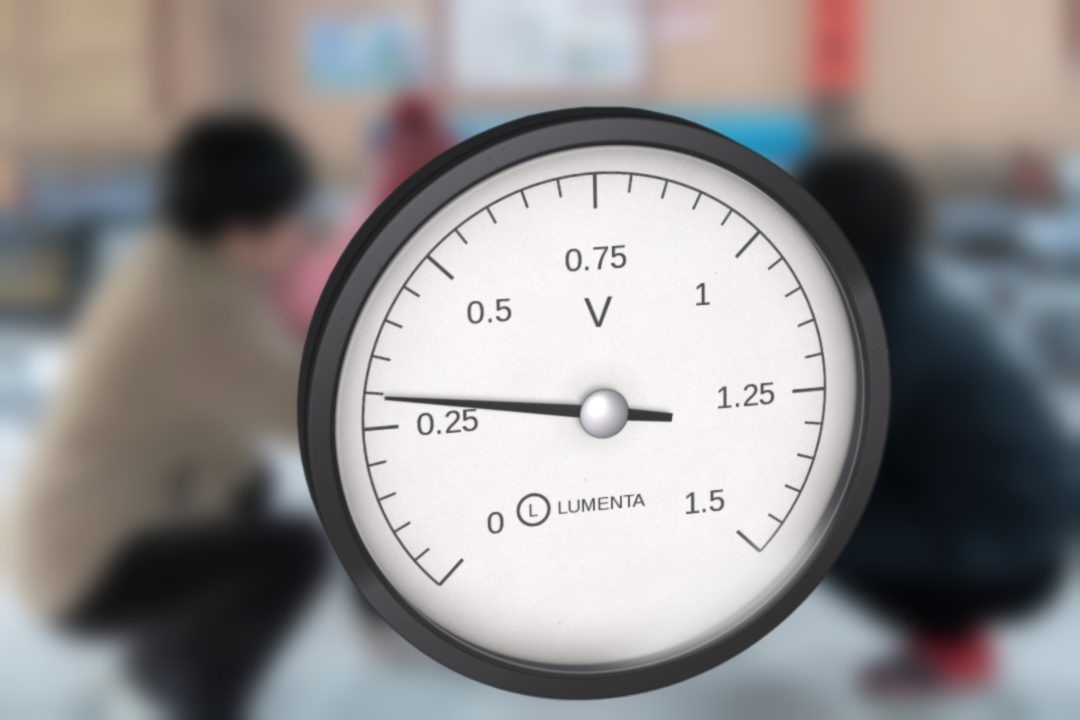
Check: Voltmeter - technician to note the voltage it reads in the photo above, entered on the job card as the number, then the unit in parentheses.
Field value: 0.3 (V)
